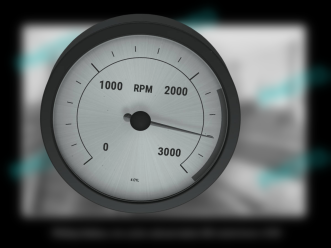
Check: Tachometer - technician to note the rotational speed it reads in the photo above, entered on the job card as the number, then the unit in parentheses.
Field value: 2600 (rpm)
